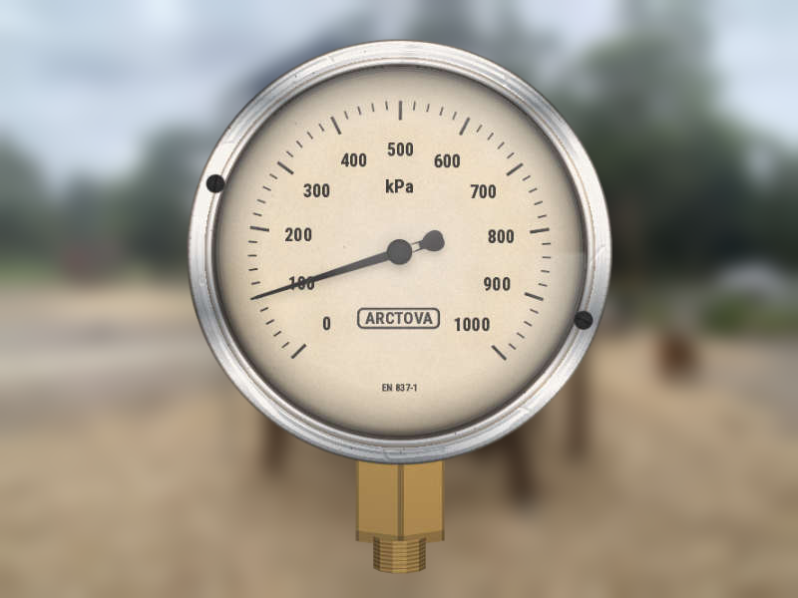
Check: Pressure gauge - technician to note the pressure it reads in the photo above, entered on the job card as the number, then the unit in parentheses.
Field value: 100 (kPa)
